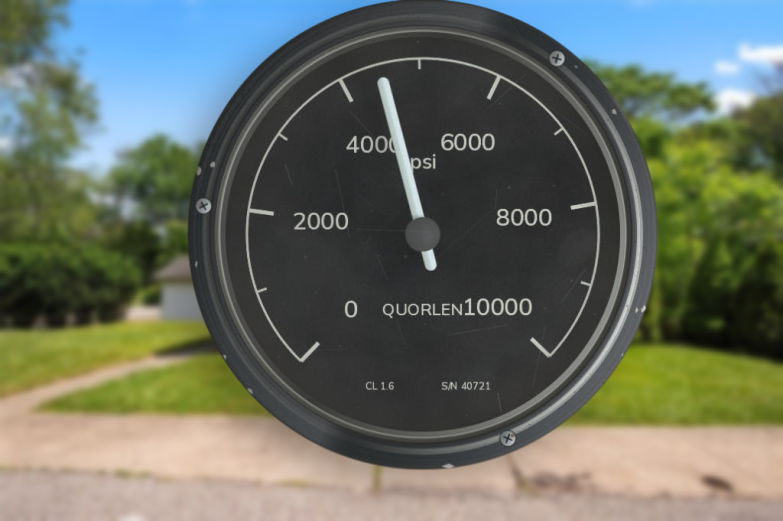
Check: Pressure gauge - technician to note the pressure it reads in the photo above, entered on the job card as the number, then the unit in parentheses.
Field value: 4500 (psi)
